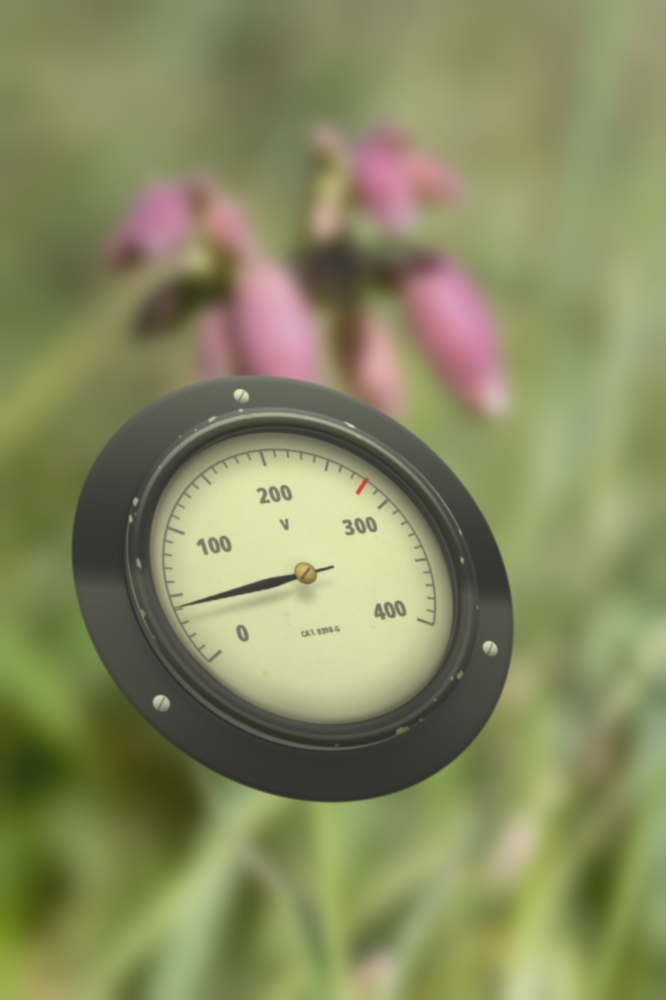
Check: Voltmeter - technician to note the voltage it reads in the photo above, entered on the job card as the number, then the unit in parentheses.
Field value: 40 (V)
